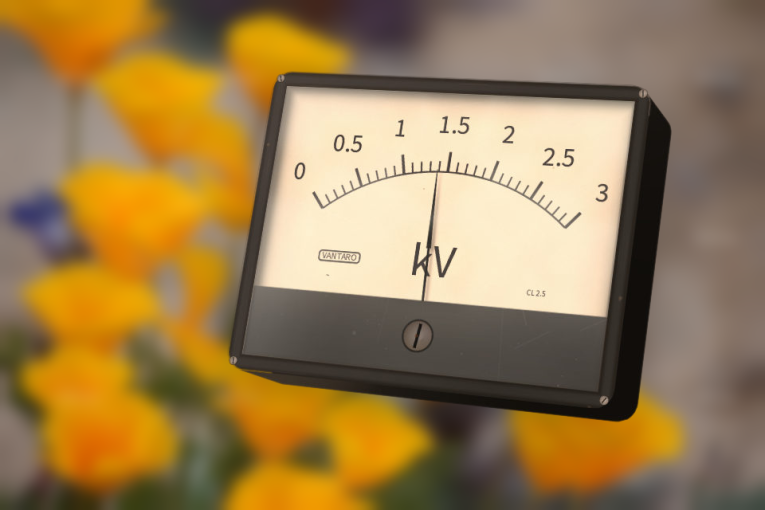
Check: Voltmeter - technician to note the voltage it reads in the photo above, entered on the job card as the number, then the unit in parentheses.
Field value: 1.4 (kV)
